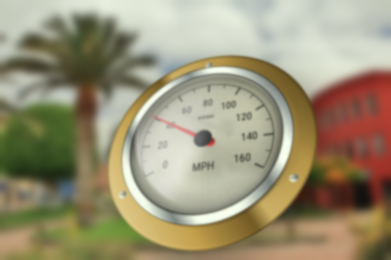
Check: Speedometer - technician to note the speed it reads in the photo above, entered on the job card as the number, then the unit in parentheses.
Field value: 40 (mph)
